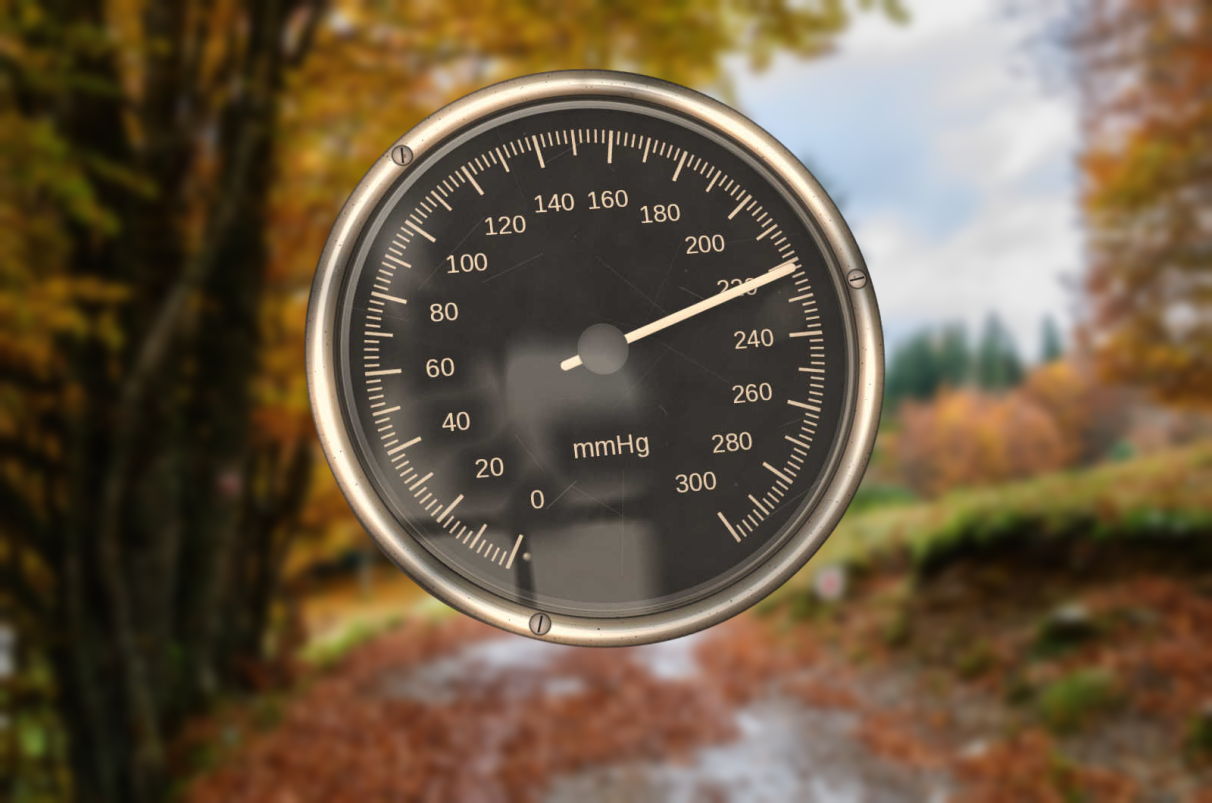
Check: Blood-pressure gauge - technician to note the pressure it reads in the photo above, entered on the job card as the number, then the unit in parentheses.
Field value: 222 (mmHg)
